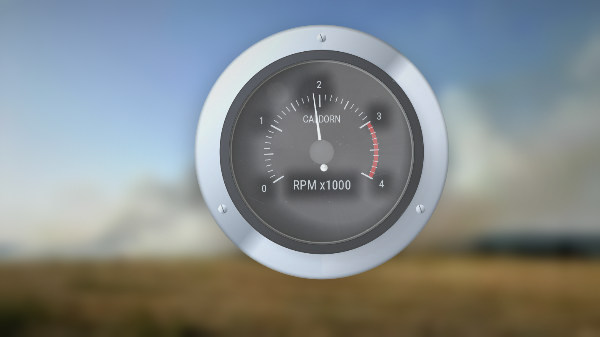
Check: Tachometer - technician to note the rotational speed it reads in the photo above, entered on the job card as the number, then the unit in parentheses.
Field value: 1900 (rpm)
